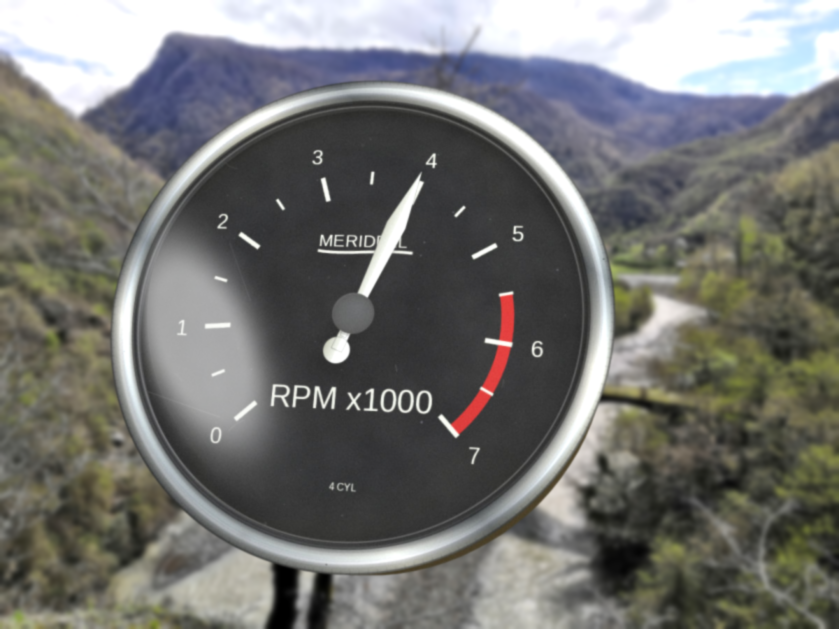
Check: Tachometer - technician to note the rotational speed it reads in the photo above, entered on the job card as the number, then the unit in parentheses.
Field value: 4000 (rpm)
